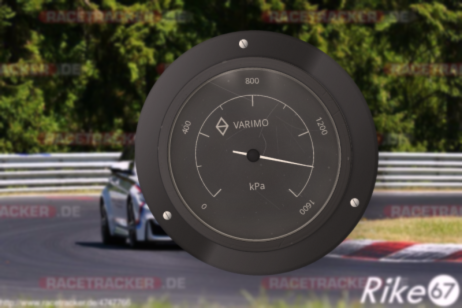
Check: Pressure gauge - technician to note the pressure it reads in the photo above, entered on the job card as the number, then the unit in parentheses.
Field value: 1400 (kPa)
